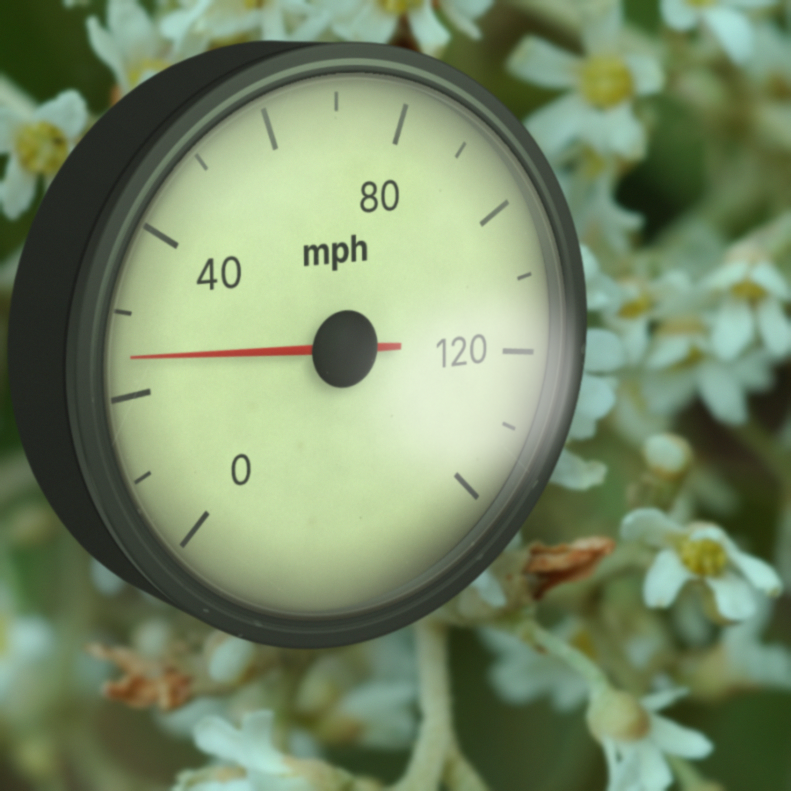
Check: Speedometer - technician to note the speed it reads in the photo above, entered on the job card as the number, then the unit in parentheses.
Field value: 25 (mph)
